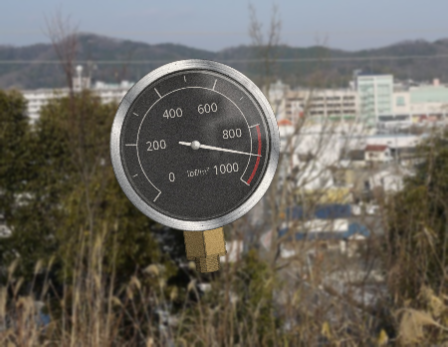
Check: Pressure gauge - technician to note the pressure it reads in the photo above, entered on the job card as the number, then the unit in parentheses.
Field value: 900 (psi)
